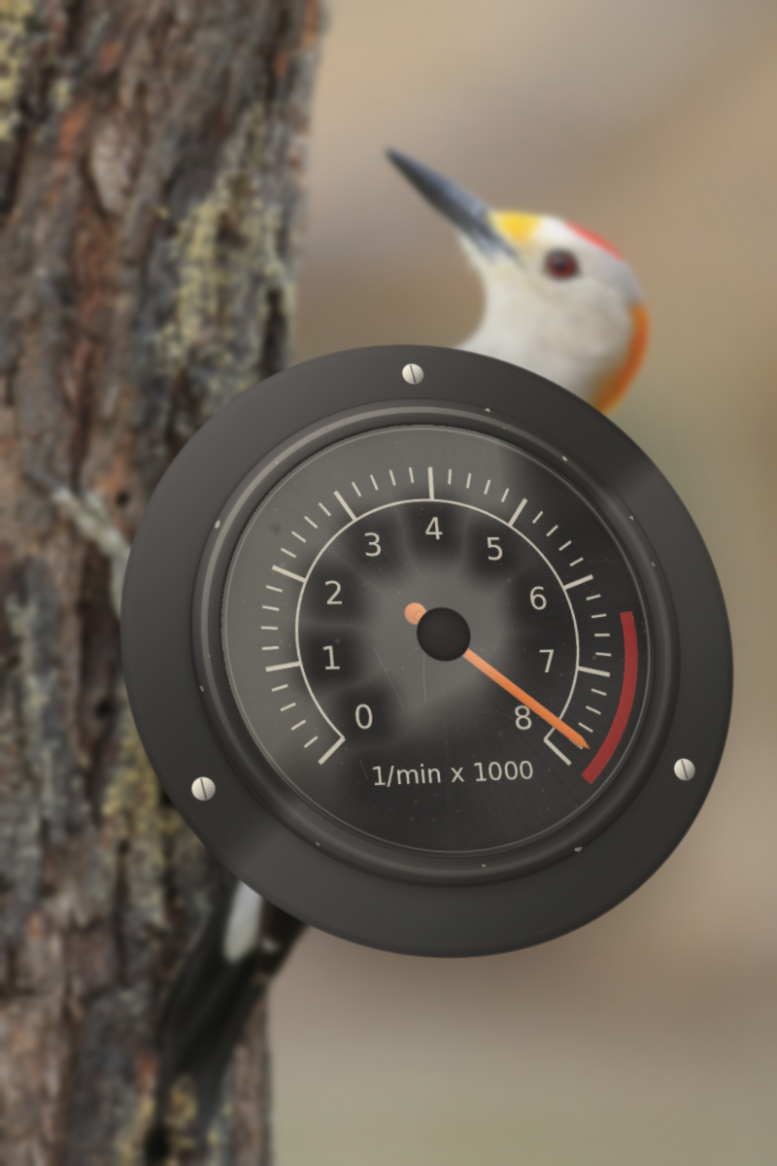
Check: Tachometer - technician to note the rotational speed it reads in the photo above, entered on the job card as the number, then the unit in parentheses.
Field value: 7800 (rpm)
